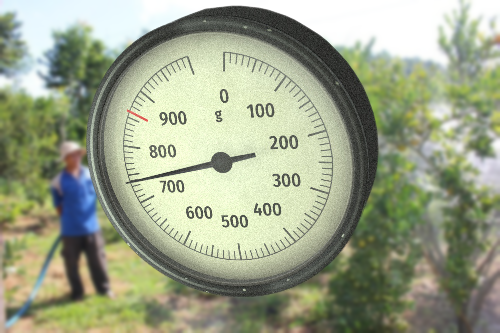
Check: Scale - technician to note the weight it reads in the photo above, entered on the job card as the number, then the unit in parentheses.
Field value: 740 (g)
